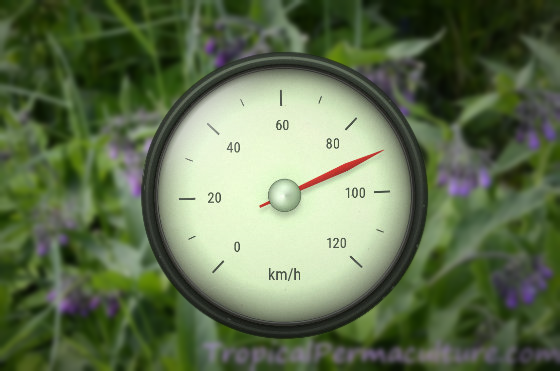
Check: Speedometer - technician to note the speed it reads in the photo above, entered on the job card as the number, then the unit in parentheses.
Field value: 90 (km/h)
